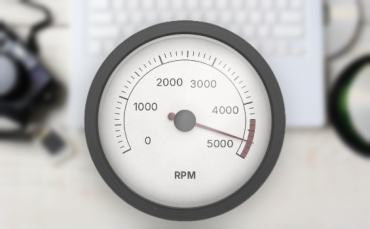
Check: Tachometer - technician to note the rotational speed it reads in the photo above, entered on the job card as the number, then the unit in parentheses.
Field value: 4700 (rpm)
